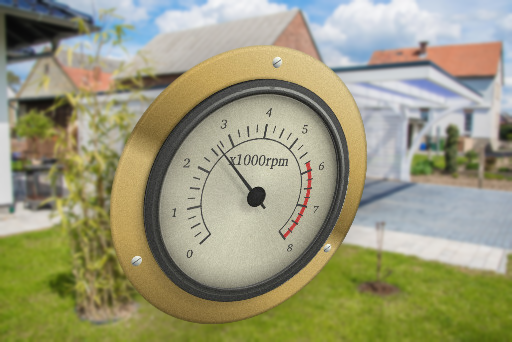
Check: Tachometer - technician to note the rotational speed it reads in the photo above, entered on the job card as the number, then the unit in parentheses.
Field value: 2625 (rpm)
